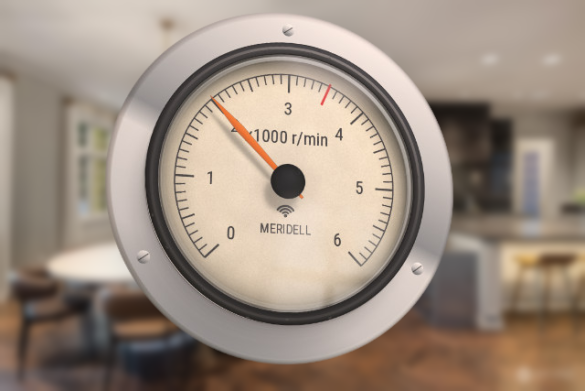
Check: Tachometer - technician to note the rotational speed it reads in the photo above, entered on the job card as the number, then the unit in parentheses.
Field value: 2000 (rpm)
